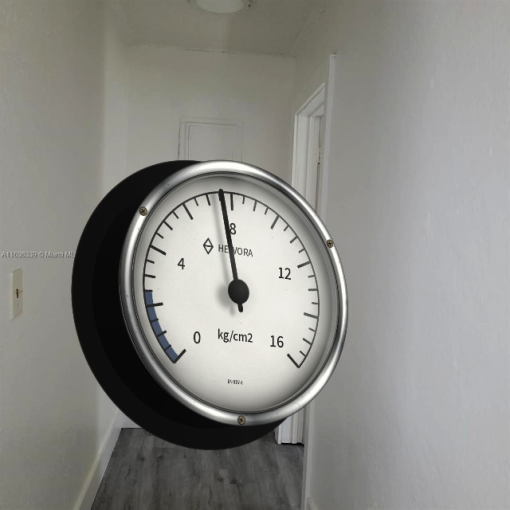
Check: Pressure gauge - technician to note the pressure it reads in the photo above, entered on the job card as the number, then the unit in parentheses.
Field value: 7.5 (kg/cm²)
